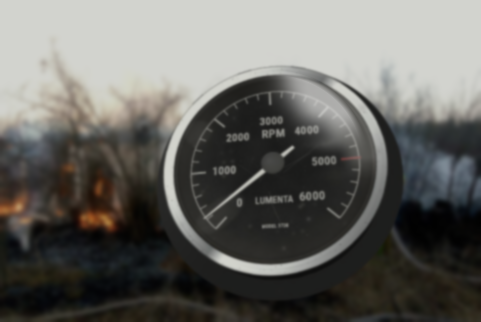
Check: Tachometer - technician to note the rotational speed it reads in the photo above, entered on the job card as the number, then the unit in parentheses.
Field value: 200 (rpm)
